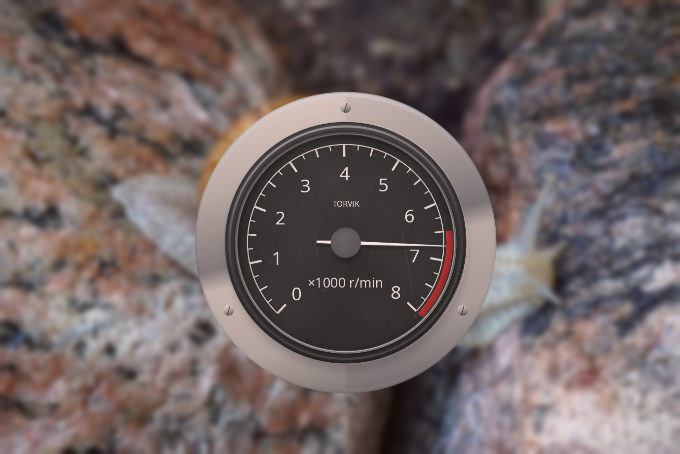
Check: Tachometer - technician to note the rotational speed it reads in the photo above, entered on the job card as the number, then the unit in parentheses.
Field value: 6750 (rpm)
